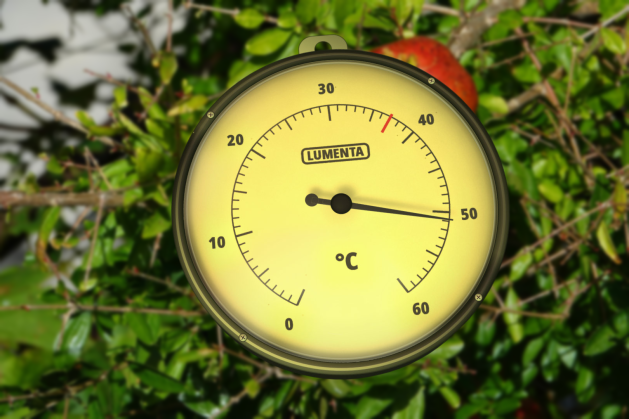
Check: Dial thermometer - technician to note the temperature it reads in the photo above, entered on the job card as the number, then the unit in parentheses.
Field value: 51 (°C)
